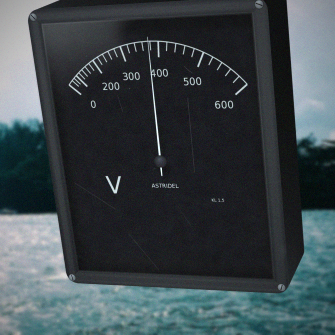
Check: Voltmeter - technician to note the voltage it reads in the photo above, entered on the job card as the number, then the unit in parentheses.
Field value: 380 (V)
